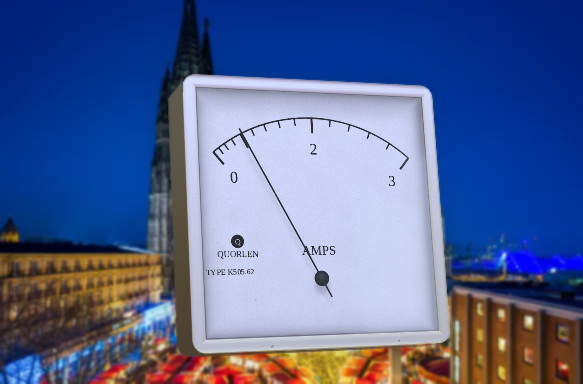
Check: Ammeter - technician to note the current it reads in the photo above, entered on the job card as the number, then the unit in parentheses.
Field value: 1 (A)
